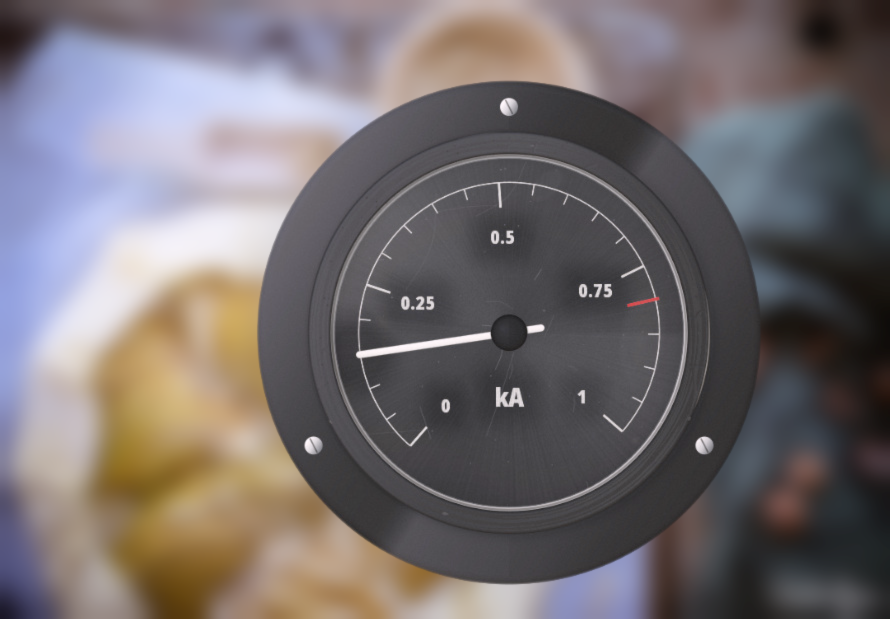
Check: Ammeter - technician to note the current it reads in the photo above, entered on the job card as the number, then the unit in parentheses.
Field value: 0.15 (kA)
